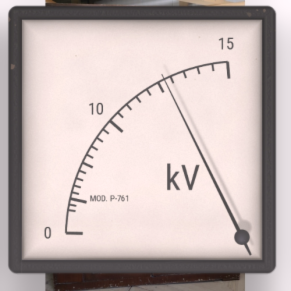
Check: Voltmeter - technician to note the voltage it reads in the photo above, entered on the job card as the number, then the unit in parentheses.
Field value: 12.75 (kV)
